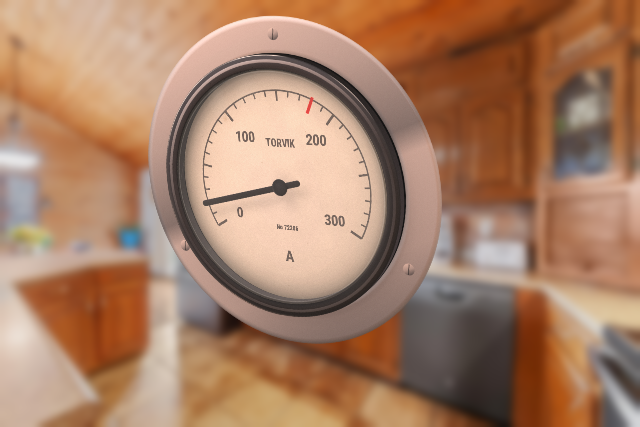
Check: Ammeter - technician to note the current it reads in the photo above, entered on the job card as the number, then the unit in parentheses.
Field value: 20 (A)
